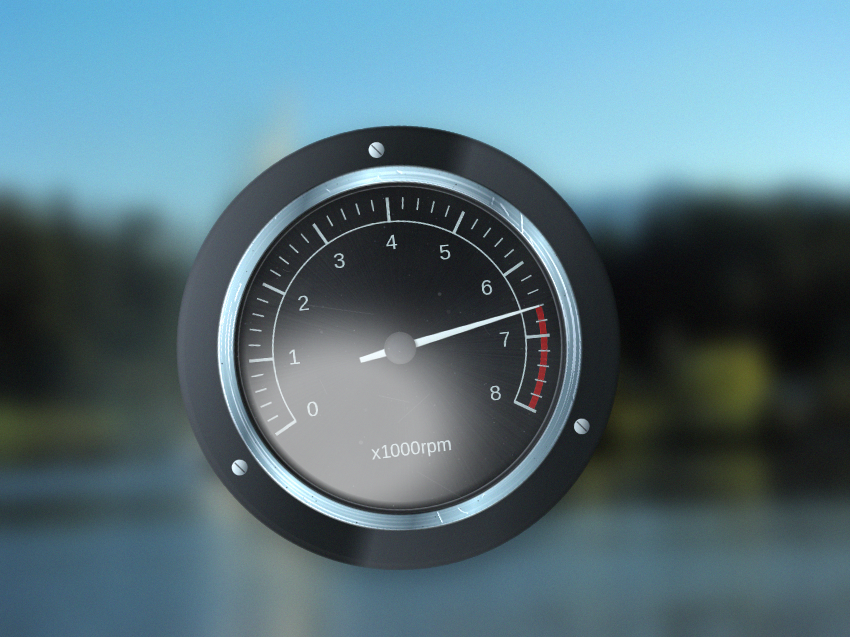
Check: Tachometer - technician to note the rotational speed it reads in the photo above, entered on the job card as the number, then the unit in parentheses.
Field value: 6600 (rpm)
